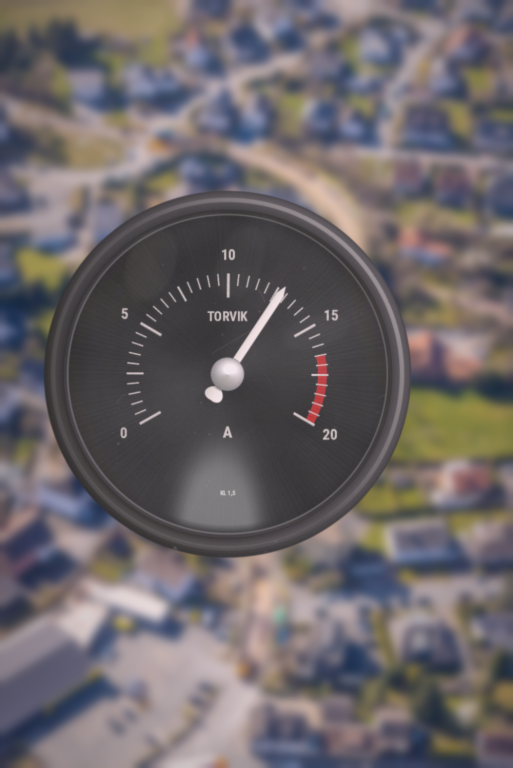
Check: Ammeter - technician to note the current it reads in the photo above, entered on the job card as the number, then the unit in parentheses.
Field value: 12.75 (A)
